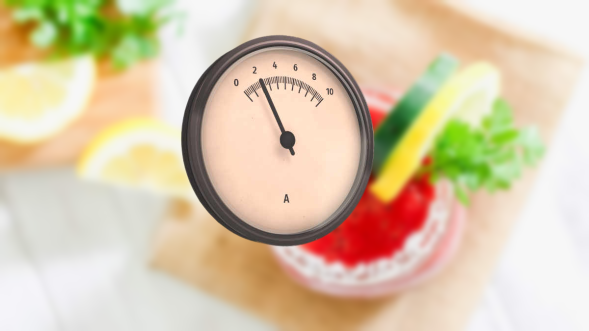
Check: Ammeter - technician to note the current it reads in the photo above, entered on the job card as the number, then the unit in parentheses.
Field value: 2 (A)
